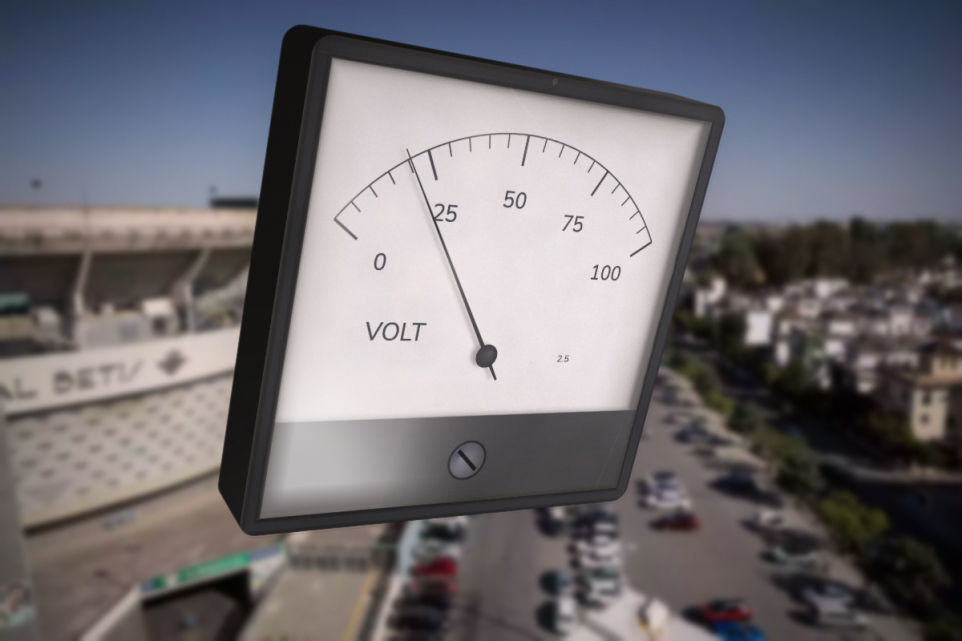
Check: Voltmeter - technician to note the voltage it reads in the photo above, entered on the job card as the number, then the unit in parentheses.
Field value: 20 (V)
